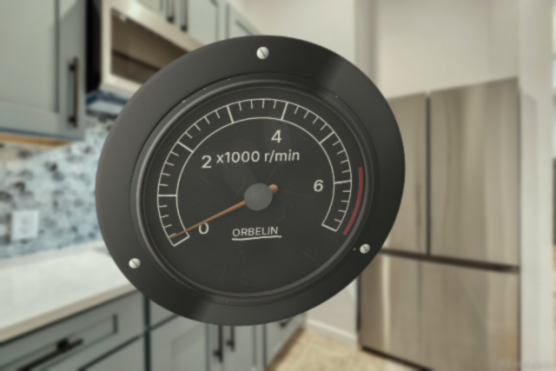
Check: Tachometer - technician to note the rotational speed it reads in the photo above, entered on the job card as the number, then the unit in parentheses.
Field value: 200 (rpm)
